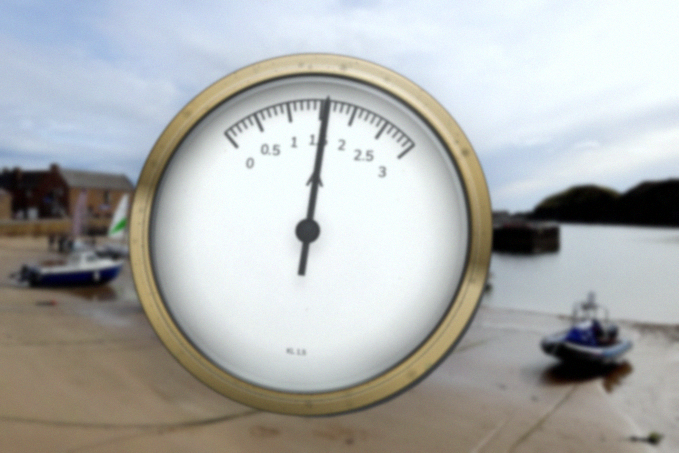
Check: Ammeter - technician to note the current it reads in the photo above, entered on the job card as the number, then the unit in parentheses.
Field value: 1.6 (A)
